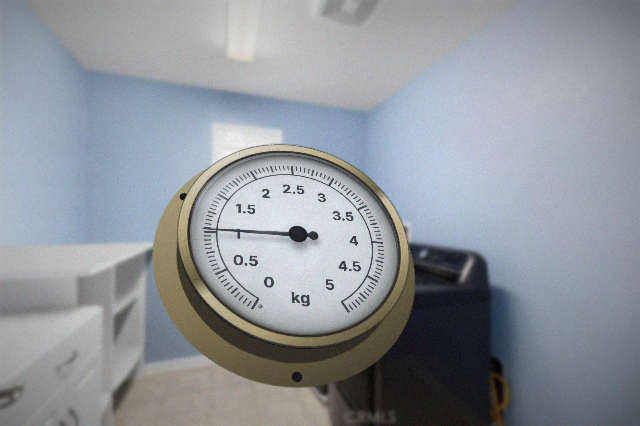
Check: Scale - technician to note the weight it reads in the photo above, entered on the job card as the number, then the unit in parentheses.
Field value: 1 (kg)
